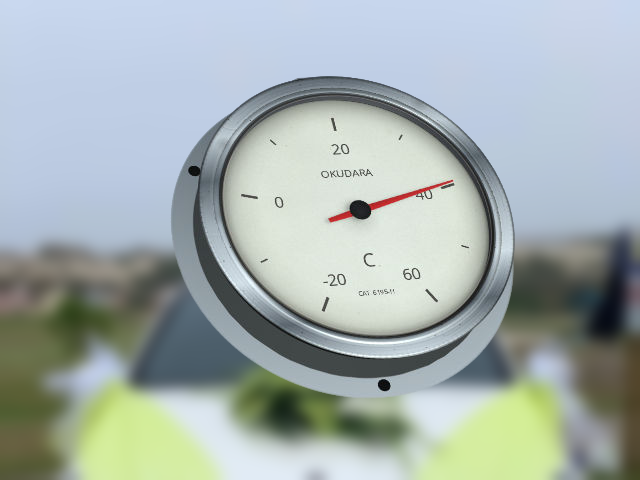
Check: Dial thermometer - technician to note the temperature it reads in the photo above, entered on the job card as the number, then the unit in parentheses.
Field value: 40 (°C)
